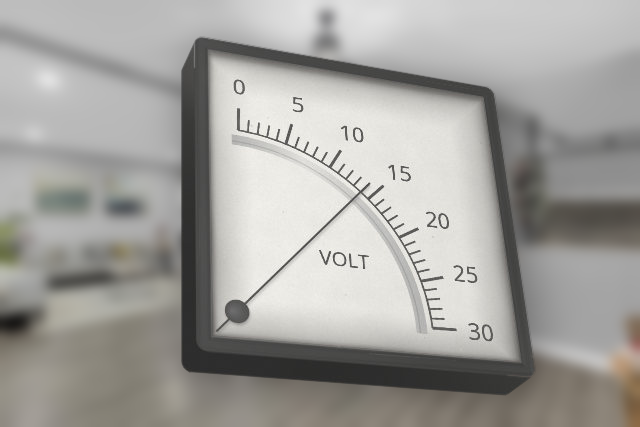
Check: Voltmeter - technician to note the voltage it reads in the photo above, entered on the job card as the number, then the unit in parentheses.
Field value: 14 (V)
